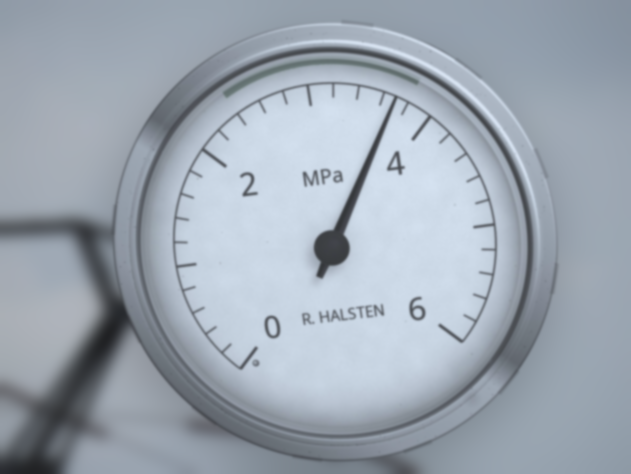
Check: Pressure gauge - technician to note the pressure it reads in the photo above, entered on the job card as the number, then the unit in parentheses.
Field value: 3.7 (MPa)
